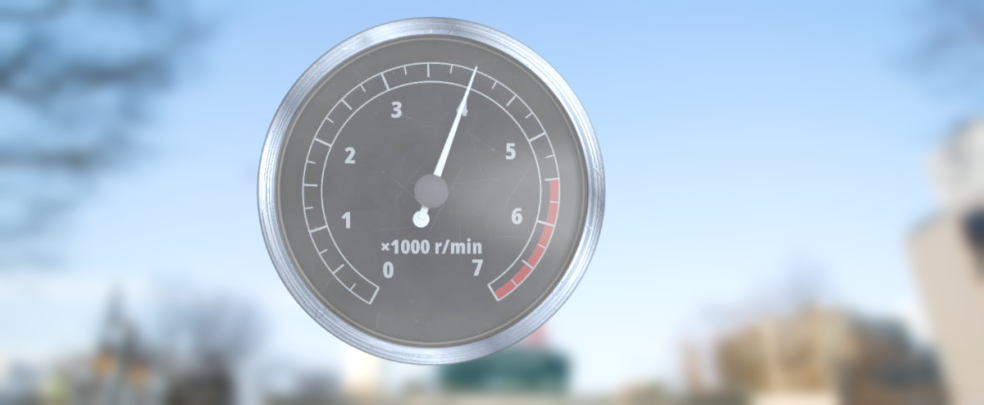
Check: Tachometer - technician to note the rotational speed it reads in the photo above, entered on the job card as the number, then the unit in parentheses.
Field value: 4000 (rpm)
